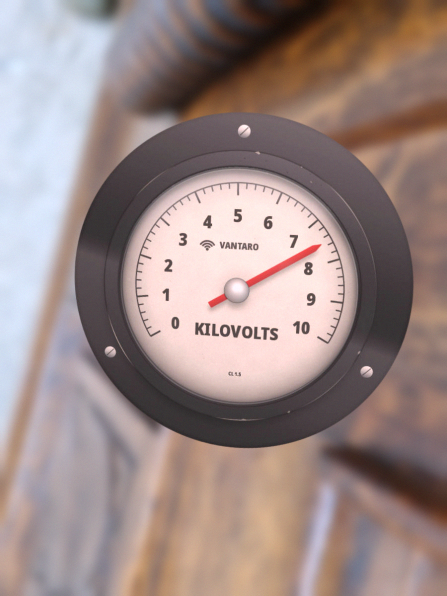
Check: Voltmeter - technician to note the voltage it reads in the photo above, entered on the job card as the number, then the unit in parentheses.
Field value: 7.5 (kV)
